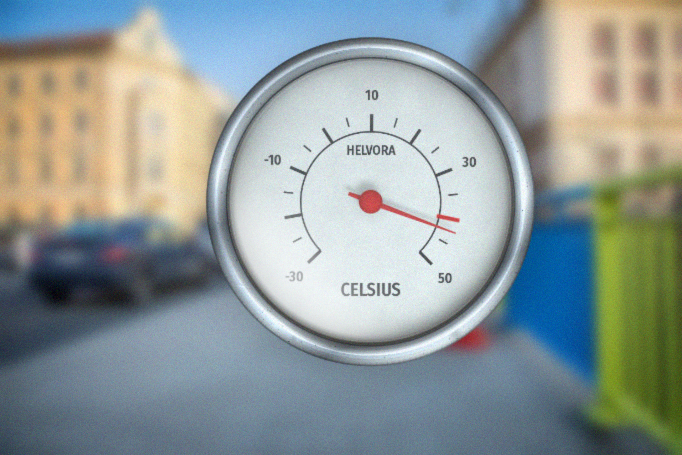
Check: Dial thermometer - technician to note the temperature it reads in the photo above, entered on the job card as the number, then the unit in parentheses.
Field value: 42.5 (°C)
